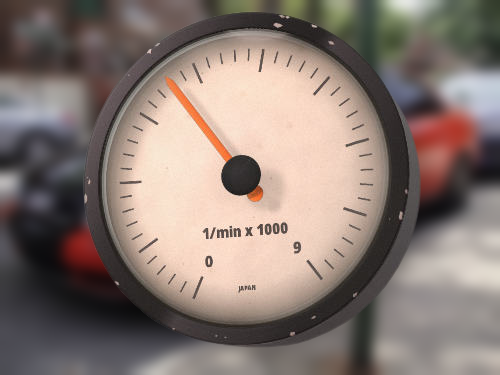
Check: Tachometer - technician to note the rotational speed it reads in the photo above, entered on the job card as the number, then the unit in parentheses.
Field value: 3600 (rpm)
